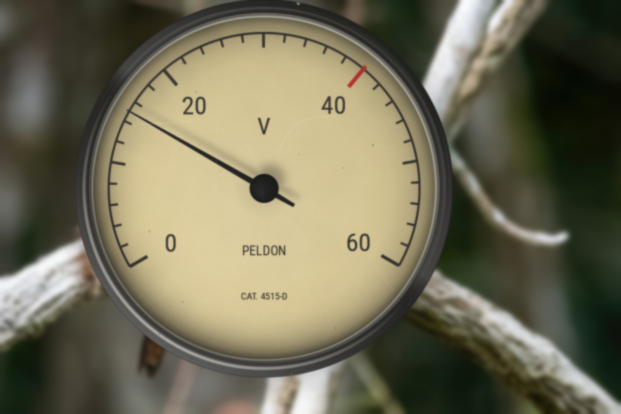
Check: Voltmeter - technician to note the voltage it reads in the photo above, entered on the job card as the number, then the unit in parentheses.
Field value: 15 (V)
